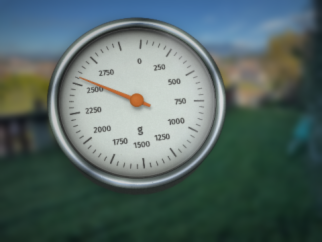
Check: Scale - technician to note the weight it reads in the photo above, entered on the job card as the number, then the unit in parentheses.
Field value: 2550 (g)
